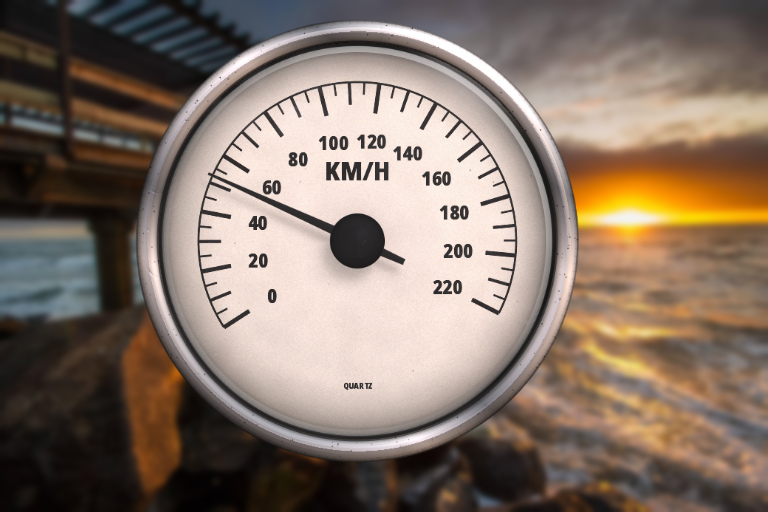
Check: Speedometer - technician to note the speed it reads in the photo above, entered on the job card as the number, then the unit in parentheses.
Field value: 52.5 (km/h)
